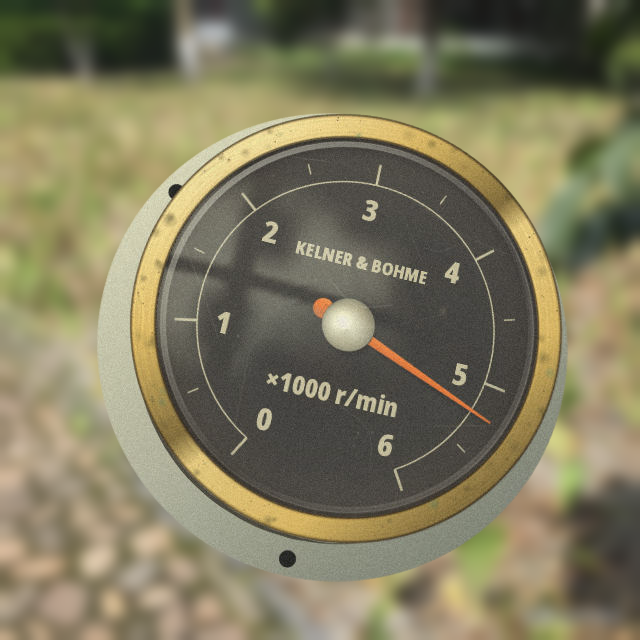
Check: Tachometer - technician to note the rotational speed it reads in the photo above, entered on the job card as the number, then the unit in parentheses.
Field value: 5250 (rpm)
